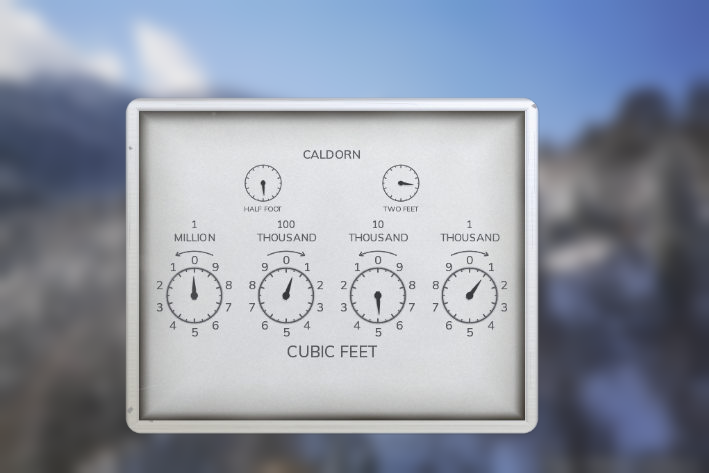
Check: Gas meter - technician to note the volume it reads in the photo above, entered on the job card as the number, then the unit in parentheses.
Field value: 5100 (ft³)
